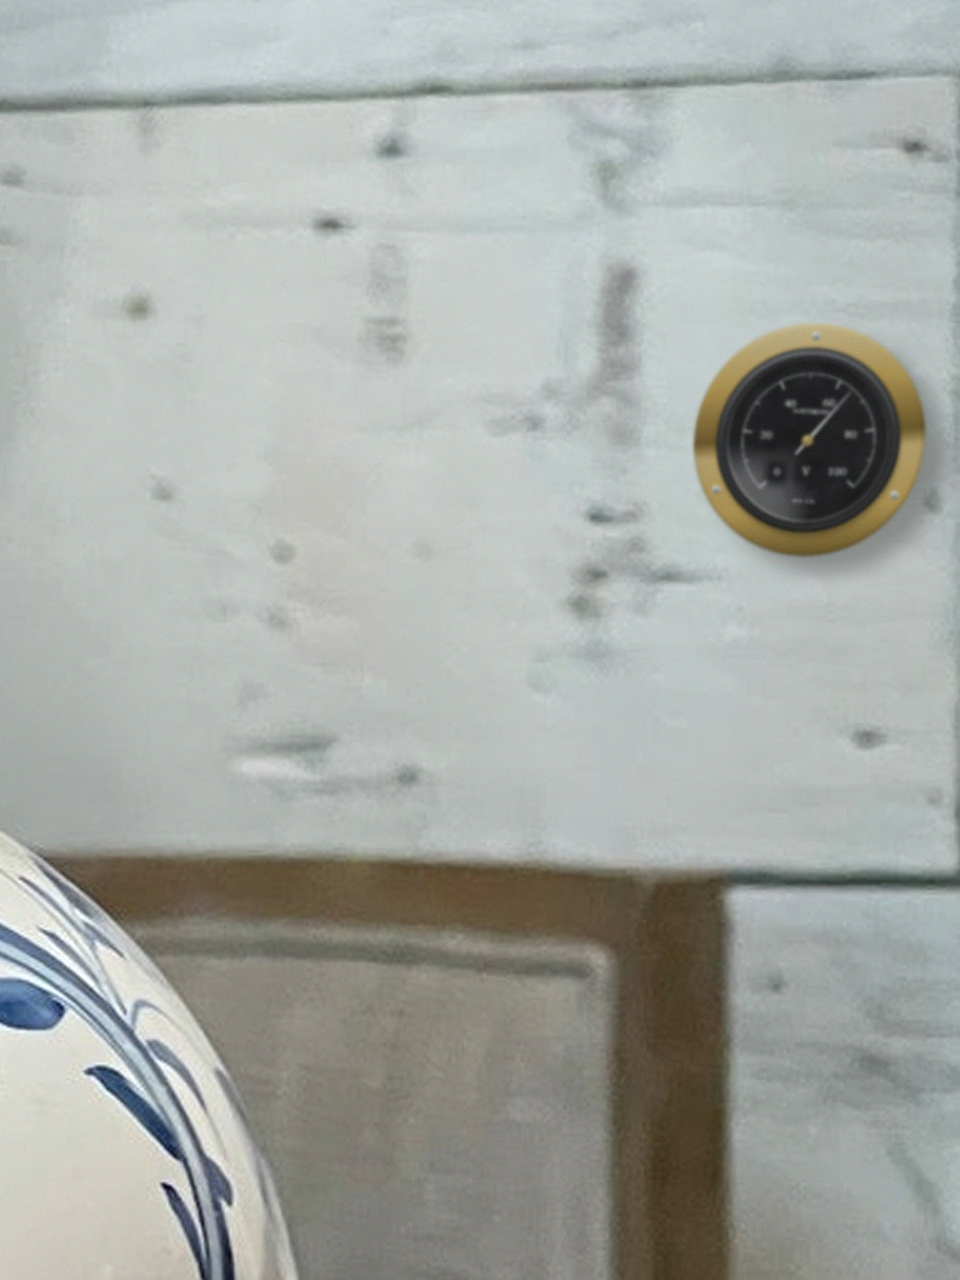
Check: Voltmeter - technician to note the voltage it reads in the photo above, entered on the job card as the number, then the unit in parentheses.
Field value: 65 (V)
